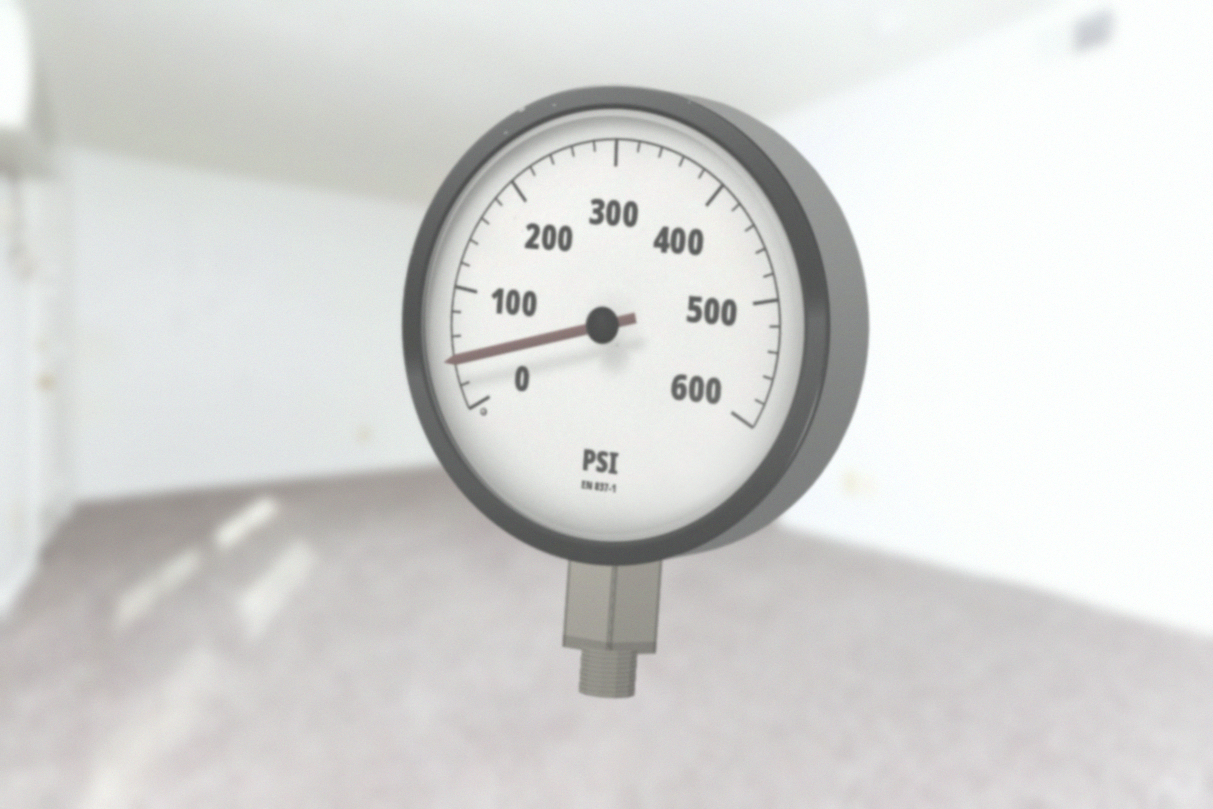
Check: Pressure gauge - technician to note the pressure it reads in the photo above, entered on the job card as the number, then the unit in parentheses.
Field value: 40 (psi)
